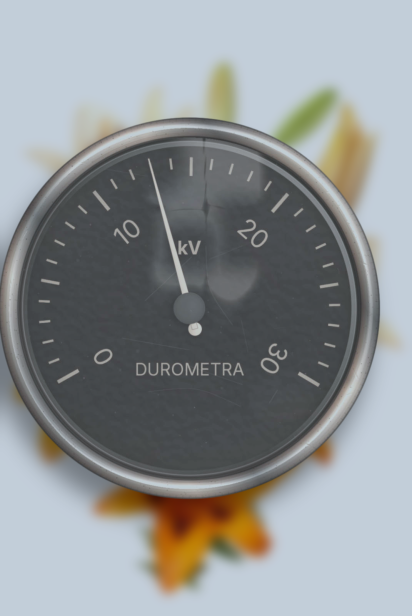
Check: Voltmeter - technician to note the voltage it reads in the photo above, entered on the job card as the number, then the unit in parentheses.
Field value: 13 (kV)
